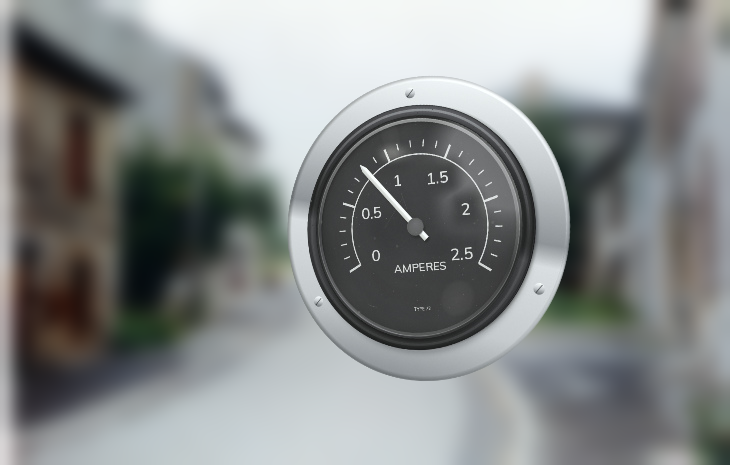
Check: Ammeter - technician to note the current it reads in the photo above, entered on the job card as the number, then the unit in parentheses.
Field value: 0.8 (A)
